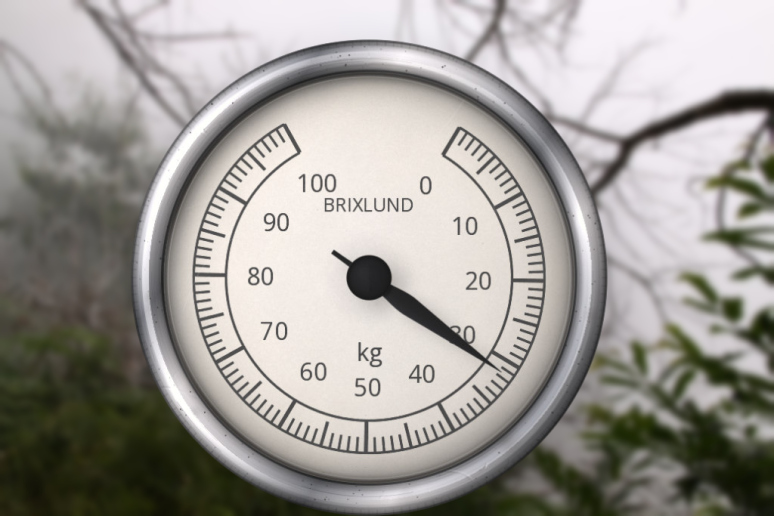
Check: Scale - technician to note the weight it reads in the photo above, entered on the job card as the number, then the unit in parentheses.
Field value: 31.5 (kg)
